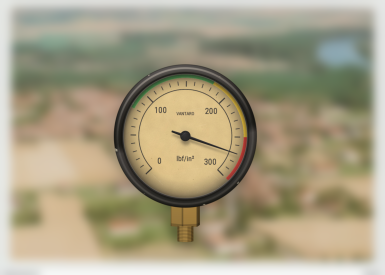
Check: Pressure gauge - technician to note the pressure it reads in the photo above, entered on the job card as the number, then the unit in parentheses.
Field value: 270 (psi)
